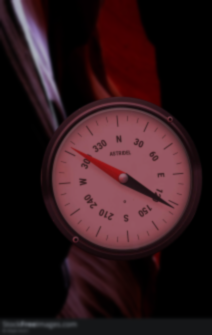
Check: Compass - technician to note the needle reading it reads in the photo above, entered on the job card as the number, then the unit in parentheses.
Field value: 305 (°)
